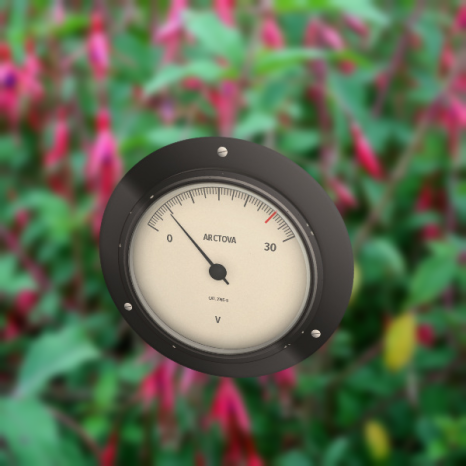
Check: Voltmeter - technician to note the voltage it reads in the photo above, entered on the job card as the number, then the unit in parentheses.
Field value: 5 (V)
